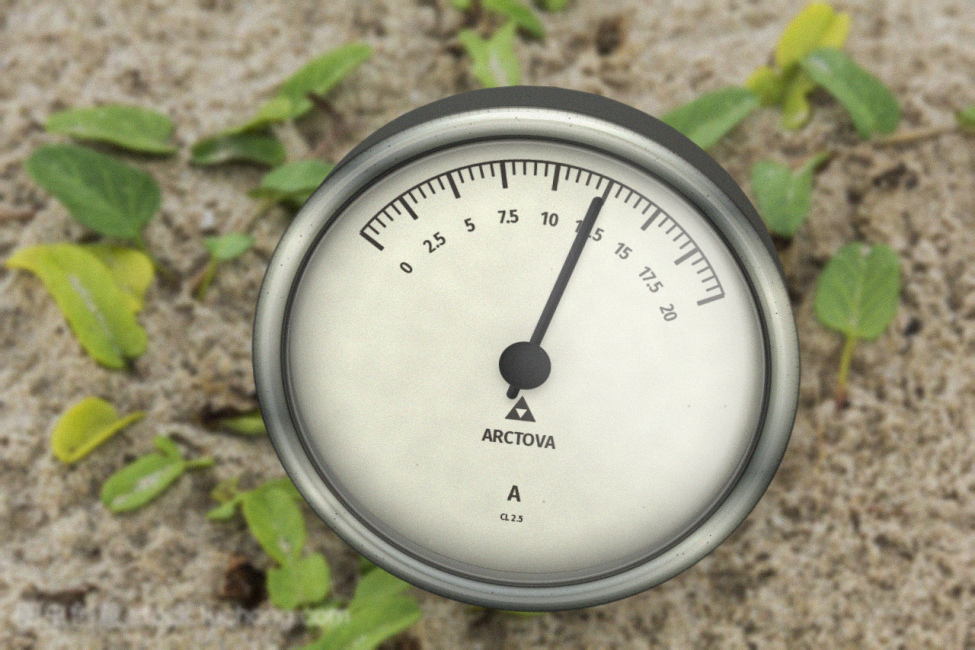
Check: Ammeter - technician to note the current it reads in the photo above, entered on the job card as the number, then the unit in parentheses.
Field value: 12.25 (A)
